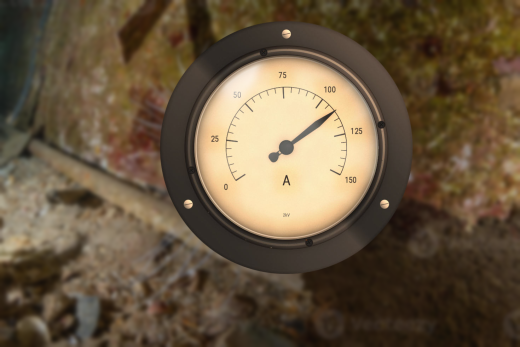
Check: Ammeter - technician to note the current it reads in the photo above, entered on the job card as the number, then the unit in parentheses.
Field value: 110 (A)
